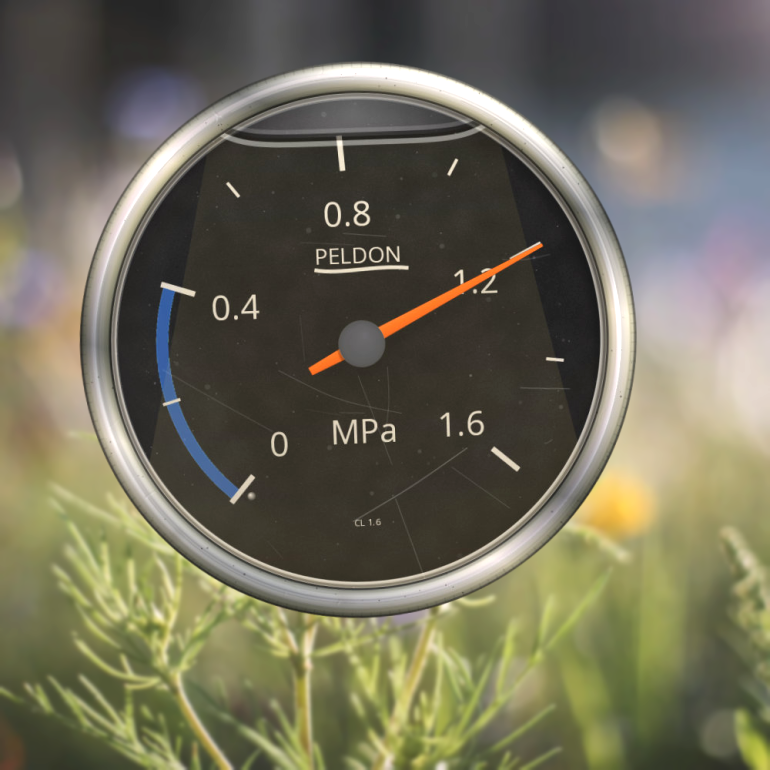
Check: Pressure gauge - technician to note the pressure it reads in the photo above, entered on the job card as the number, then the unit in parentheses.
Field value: 1.2 (MPa)
